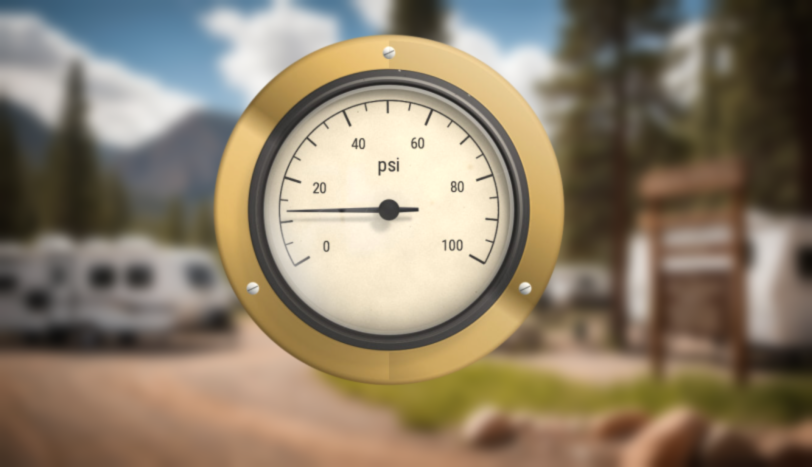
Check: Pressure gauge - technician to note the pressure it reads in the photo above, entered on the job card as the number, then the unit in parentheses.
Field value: 12.5 (psi)
